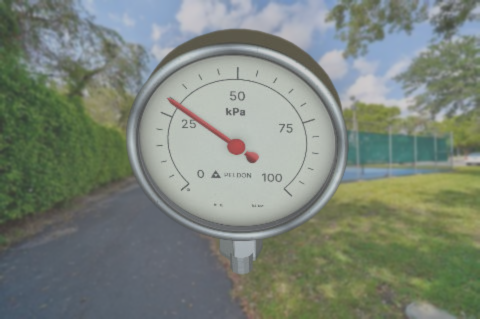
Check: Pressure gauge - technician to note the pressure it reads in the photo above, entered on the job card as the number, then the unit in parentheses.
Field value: 30 (kPa)
